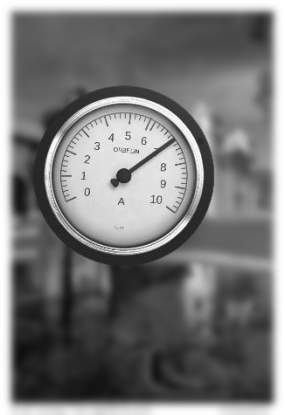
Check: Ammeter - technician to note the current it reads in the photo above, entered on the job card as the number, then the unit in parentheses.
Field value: 7 (A)
